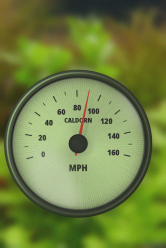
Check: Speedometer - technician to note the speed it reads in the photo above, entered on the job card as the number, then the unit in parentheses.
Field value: 90 (mph)
